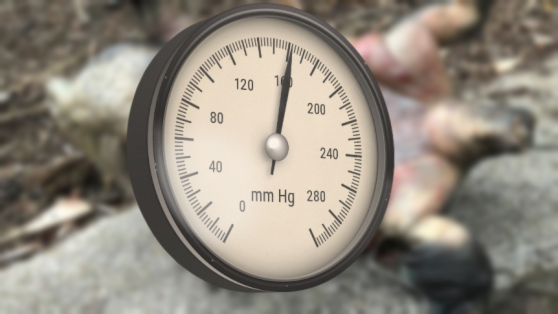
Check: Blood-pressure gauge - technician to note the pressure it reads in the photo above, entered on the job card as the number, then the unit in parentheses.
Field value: 160 (mmHg)
